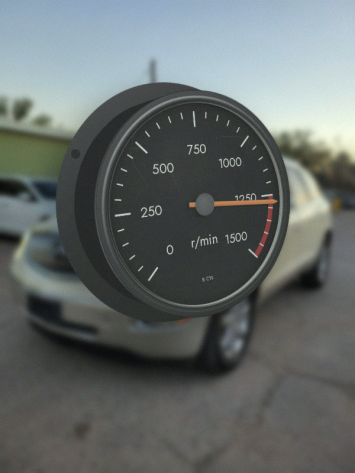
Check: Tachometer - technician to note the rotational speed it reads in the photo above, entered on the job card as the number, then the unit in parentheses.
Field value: 1275 (rpm)
